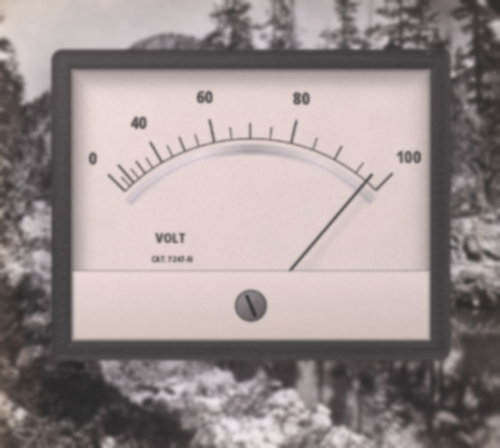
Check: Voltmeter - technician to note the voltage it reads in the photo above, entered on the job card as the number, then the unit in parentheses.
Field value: 97.5 (V)
